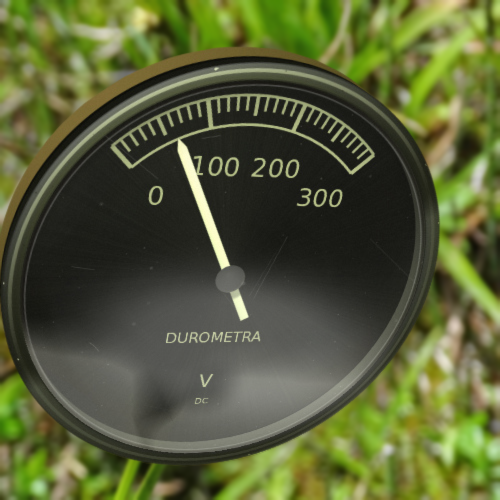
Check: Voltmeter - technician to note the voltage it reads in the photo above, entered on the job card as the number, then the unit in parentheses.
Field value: 60 (V)
